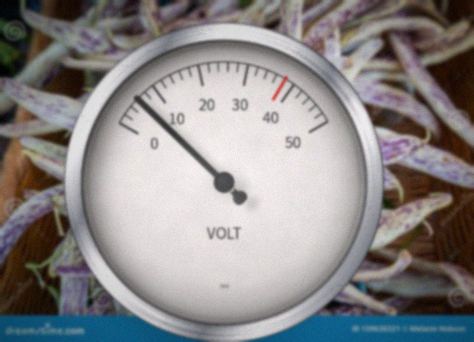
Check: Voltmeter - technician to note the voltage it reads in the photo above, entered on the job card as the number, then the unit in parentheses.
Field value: 6 (V)
